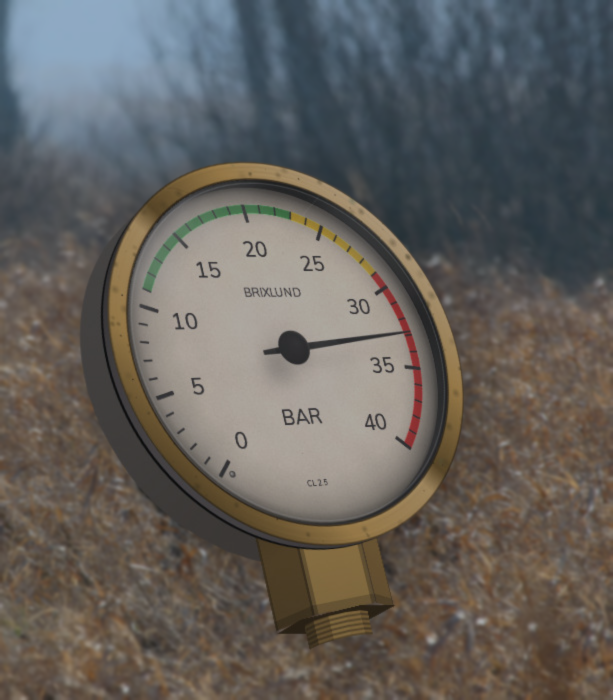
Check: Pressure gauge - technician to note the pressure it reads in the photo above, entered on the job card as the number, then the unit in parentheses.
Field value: 33 (bar)
